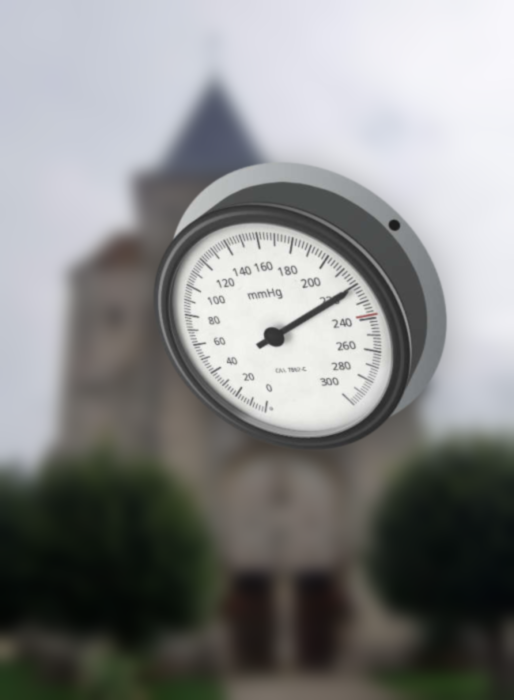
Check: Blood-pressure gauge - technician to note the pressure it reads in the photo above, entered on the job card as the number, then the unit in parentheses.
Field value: 220 (mmHg)
